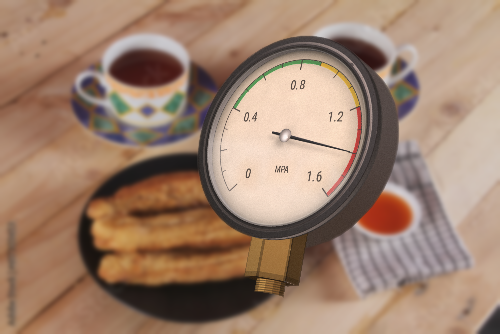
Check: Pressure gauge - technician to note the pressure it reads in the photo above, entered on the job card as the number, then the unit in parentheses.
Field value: 1.4 (MPa)
